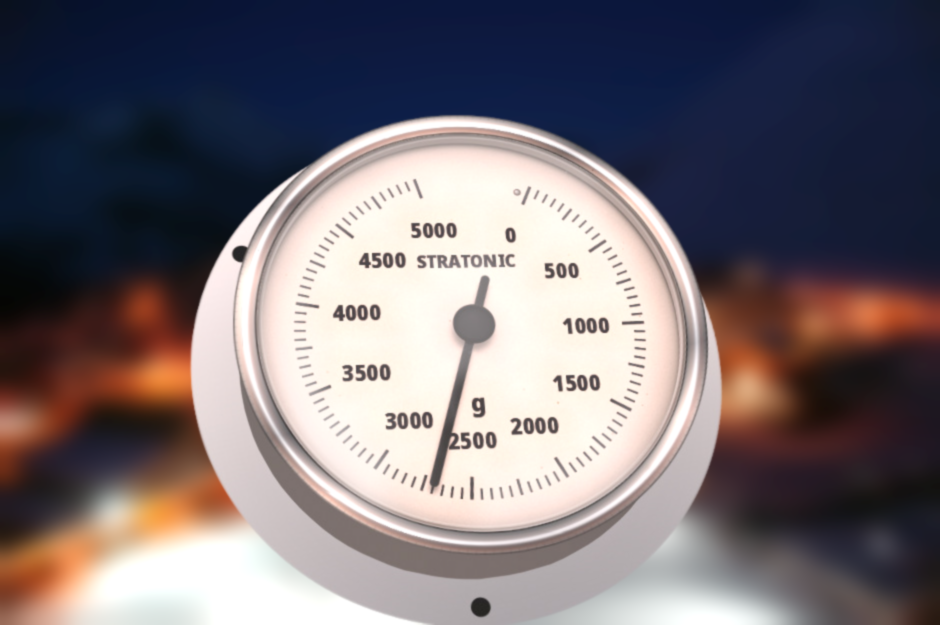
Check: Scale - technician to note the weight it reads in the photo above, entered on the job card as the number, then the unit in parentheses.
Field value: 2700 (g)
